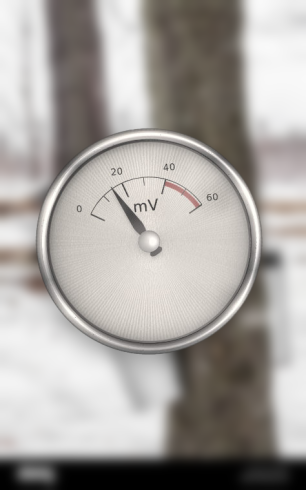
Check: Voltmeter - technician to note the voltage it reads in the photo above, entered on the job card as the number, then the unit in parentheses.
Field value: 15 (mV)
